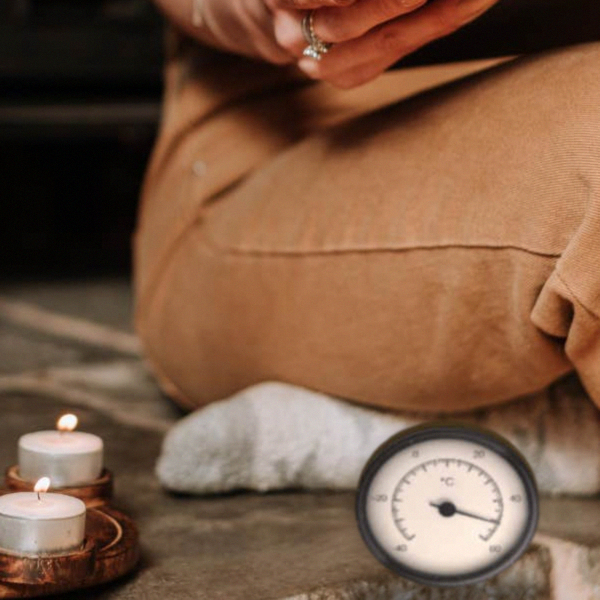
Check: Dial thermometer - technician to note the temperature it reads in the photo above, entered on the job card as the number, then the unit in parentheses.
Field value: 50 (°C)
